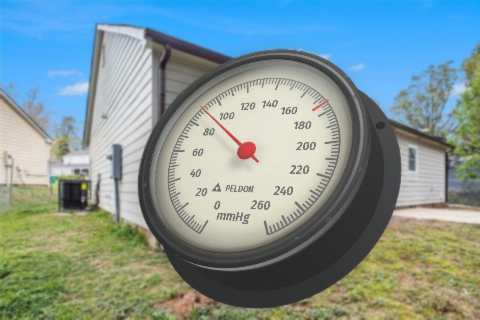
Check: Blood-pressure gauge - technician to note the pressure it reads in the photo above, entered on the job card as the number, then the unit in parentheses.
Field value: 90 (mmHg)
